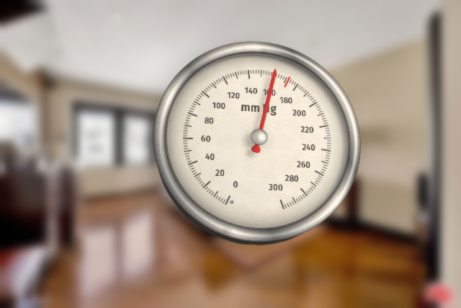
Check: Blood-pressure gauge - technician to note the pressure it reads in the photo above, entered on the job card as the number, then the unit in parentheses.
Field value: 160 (mmHg)
